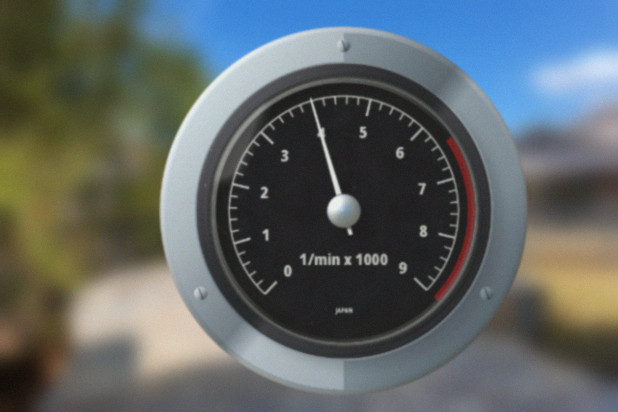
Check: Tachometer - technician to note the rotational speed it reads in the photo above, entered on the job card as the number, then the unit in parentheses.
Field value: 4000 (rpm)
